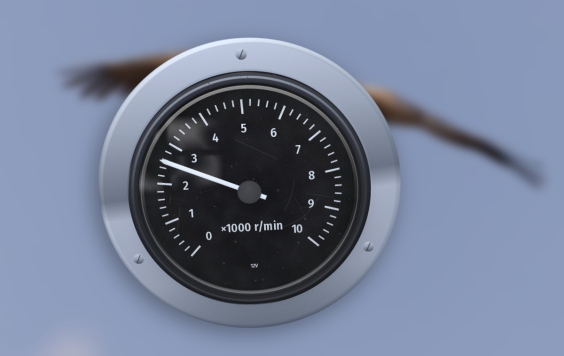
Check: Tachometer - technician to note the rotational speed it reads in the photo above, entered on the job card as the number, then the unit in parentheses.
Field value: 2600 (rpm)
